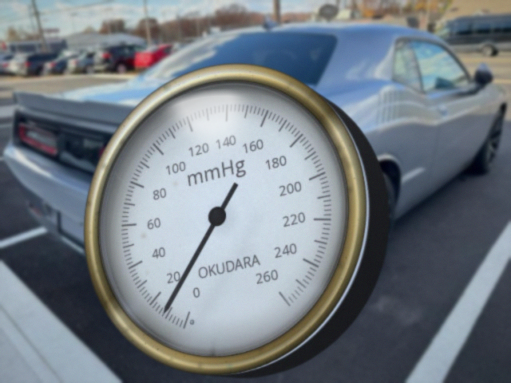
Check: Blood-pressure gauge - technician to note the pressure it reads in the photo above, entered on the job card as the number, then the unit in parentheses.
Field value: 10 (mmHg)
